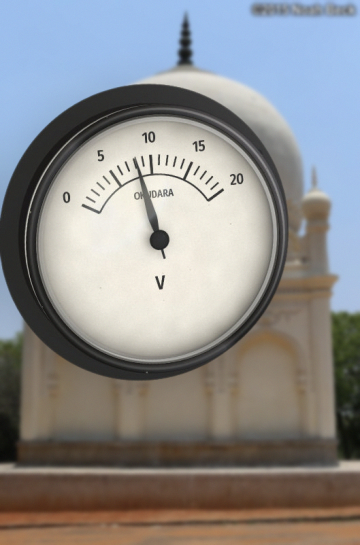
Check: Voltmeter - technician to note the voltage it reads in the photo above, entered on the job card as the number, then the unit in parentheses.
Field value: 8 (V)
